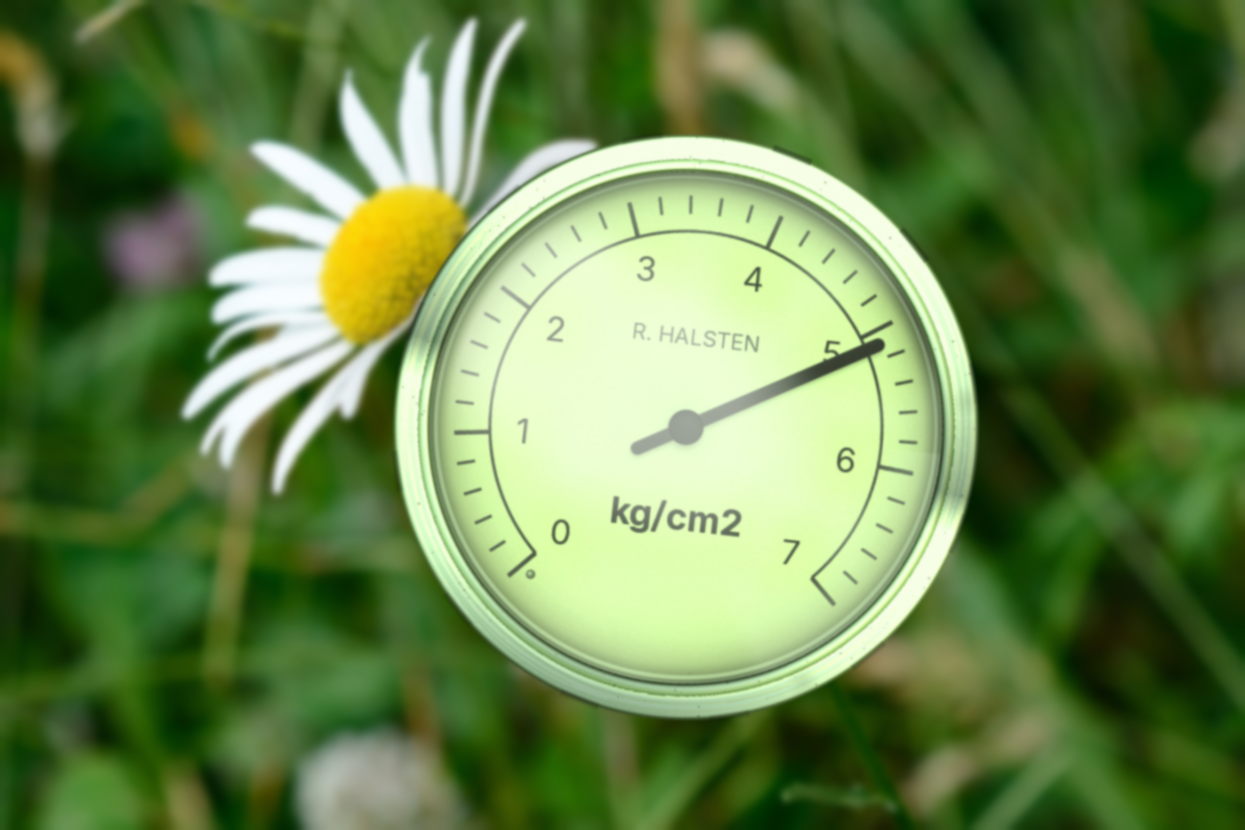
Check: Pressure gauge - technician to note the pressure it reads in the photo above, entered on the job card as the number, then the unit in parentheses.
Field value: 5.1 (kg/cm²)
